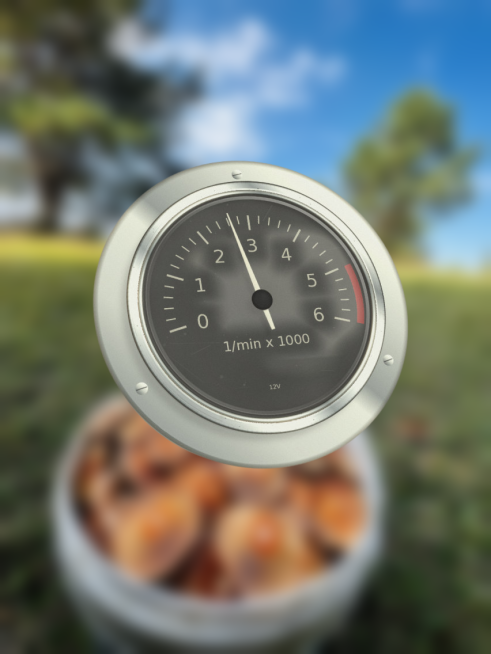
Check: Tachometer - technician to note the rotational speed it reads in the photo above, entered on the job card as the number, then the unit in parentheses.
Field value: 2600 (rpm)
